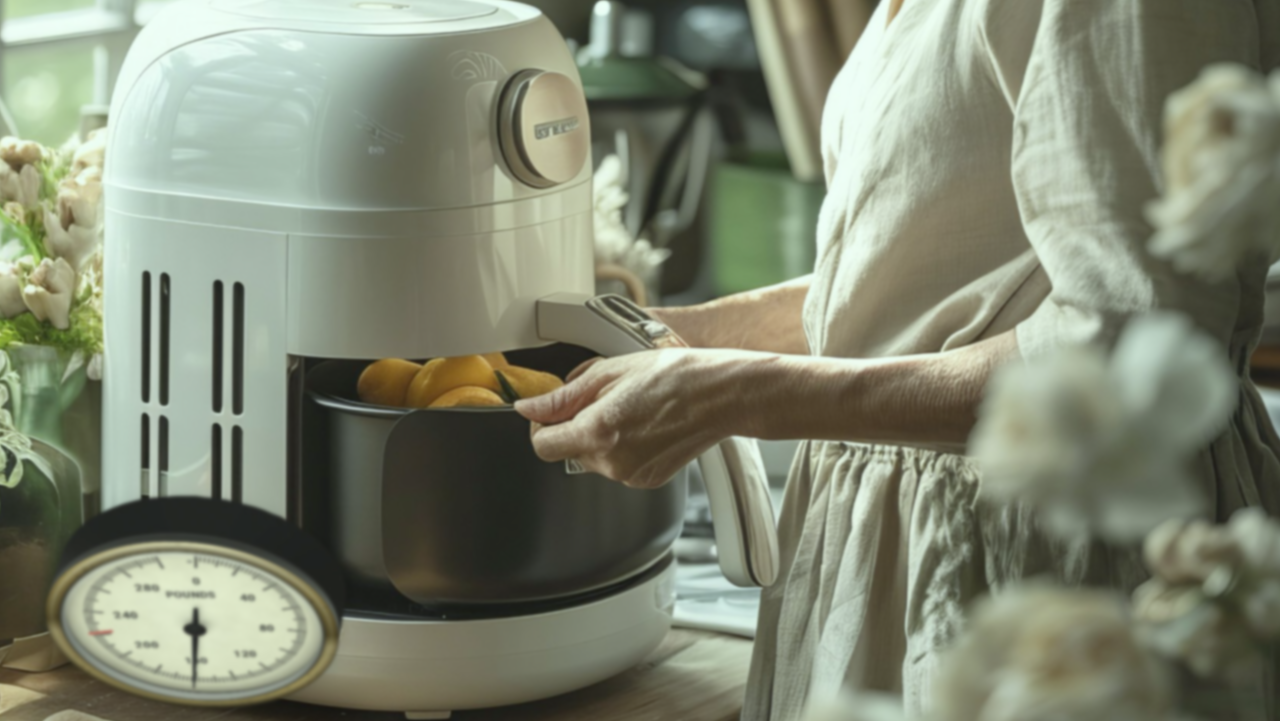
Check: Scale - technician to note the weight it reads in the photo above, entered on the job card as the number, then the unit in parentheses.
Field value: 160 (lb)
